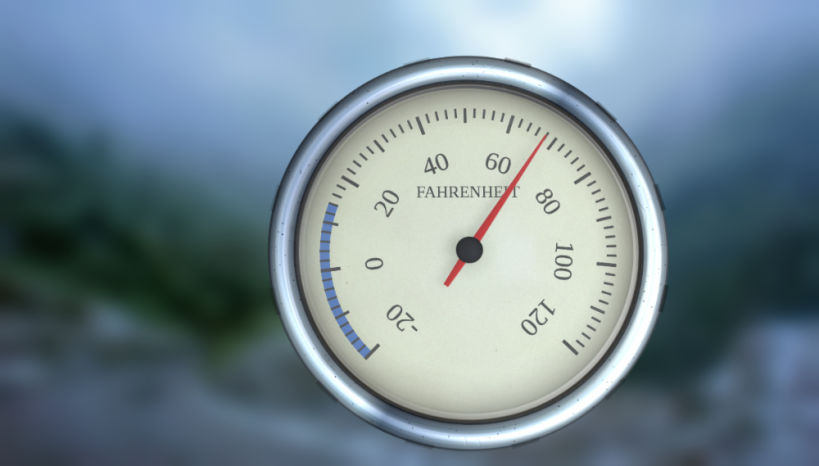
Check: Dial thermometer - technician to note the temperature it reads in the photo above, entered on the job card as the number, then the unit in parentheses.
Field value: 68 (°F)
